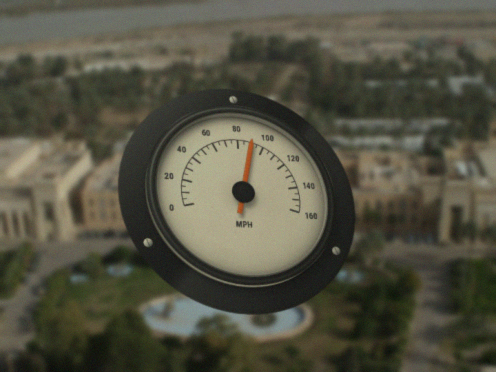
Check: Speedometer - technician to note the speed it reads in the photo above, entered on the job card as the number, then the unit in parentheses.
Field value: 90 (mph)
